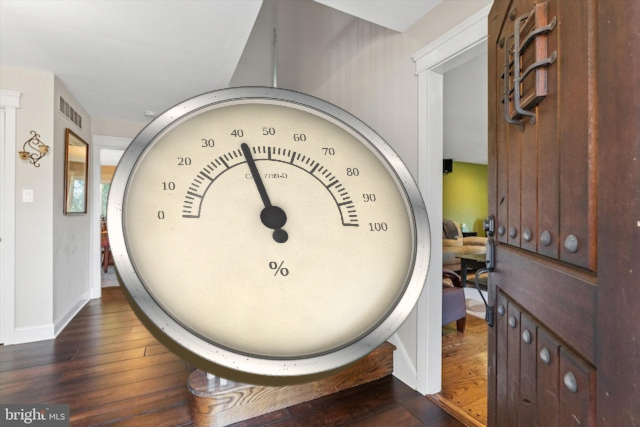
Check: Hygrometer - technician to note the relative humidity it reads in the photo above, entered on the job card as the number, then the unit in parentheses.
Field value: 40 (%)
